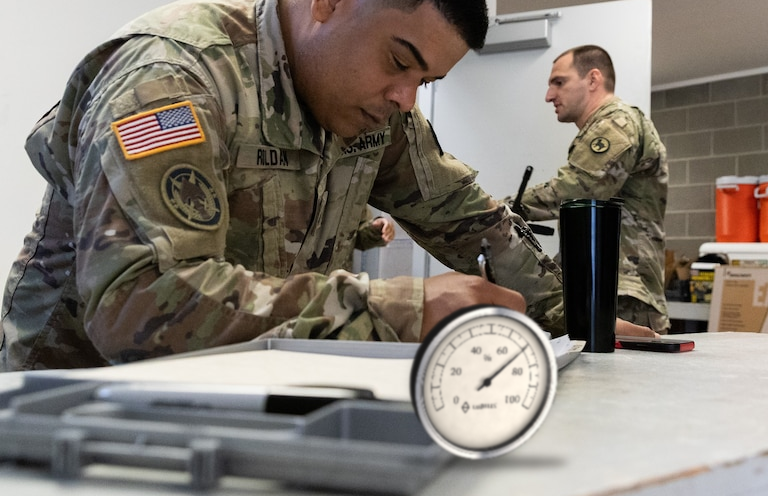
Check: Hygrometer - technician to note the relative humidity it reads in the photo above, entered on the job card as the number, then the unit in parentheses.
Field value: 70 (%)
